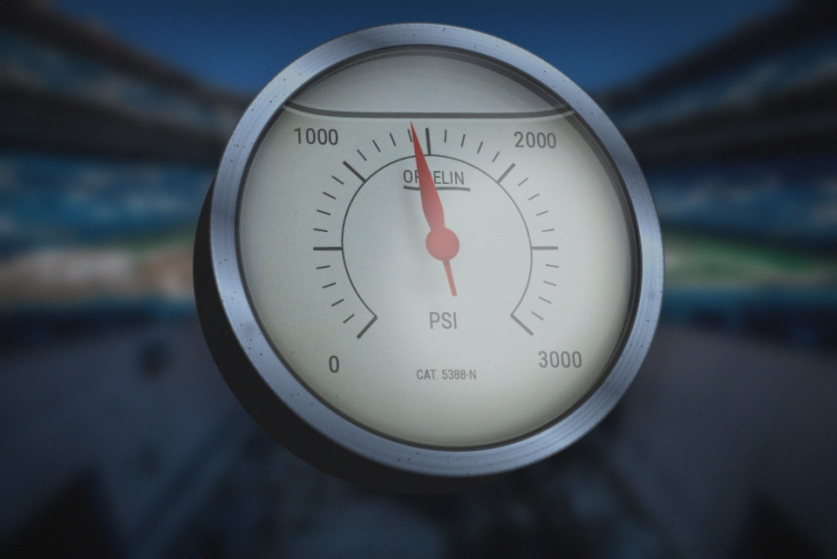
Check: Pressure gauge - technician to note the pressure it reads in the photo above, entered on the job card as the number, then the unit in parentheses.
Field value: 1400 (psi)
